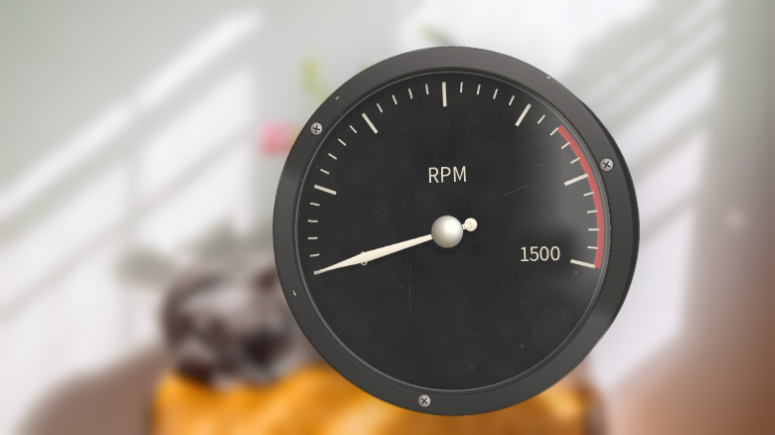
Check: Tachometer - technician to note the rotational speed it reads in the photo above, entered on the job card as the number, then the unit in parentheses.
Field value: 0 (rpm)
